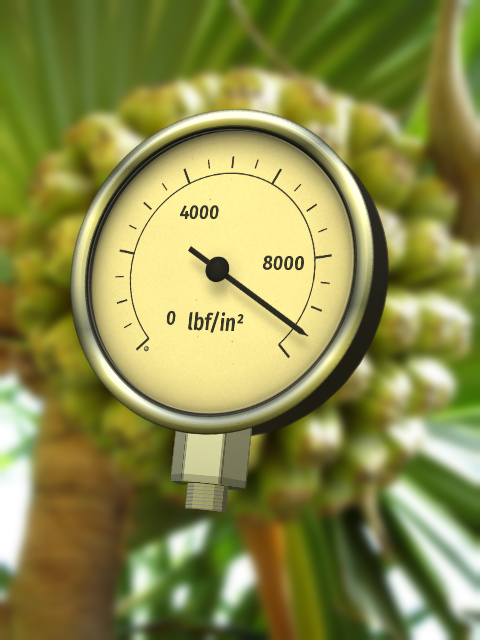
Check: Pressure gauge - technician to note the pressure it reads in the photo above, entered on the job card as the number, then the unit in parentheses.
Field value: 9500 (psi)
